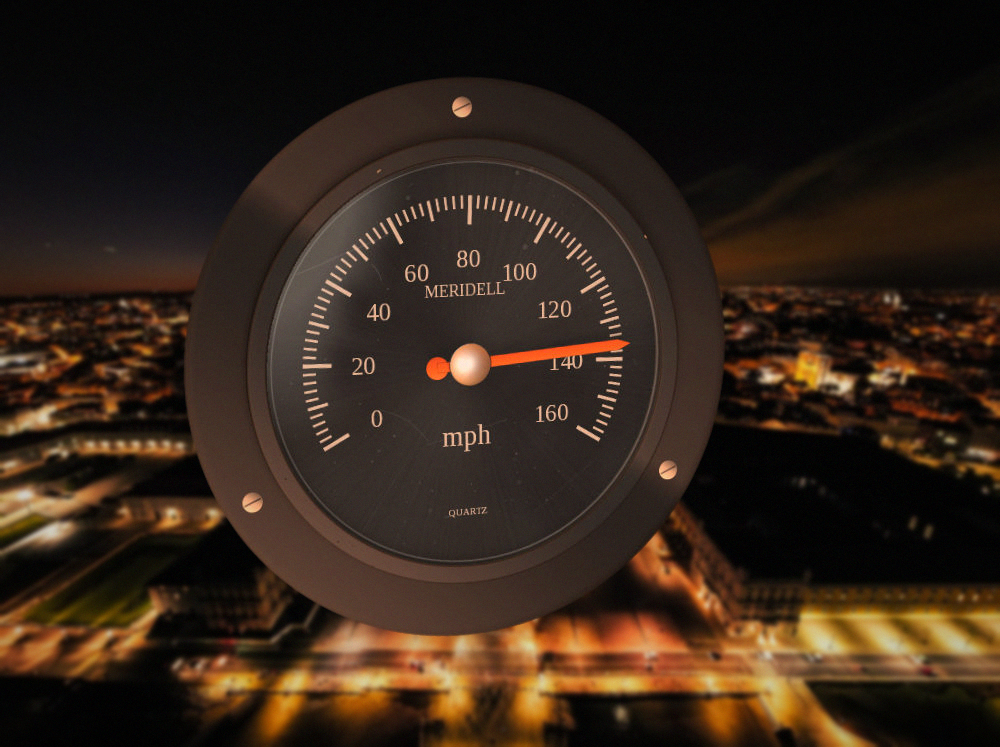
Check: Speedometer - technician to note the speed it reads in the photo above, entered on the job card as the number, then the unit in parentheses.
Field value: 136 (mph)
